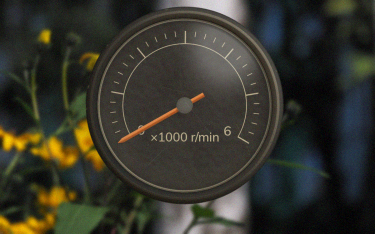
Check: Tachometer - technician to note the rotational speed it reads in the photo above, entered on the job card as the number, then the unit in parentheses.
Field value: 0 (rpm)
